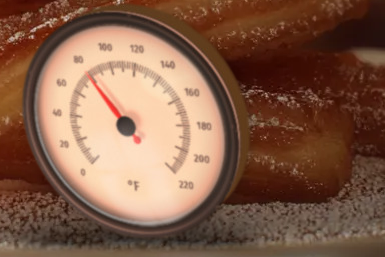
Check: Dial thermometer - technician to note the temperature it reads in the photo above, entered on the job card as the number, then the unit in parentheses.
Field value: 80 (°F)
